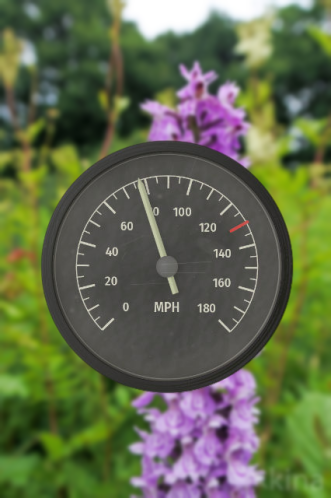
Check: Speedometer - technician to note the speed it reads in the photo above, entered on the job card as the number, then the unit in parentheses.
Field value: 77.5 (mph)
